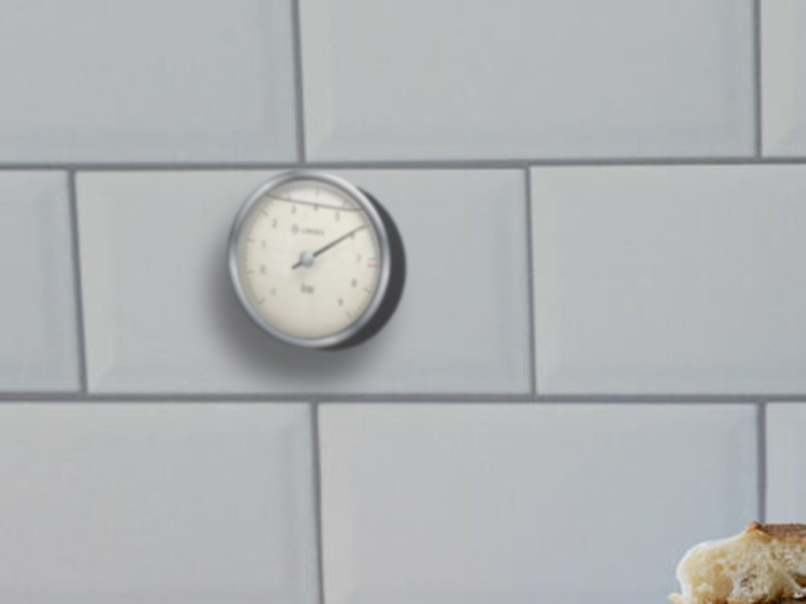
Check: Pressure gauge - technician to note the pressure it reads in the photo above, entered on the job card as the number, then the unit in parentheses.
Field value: 6 (bar)
